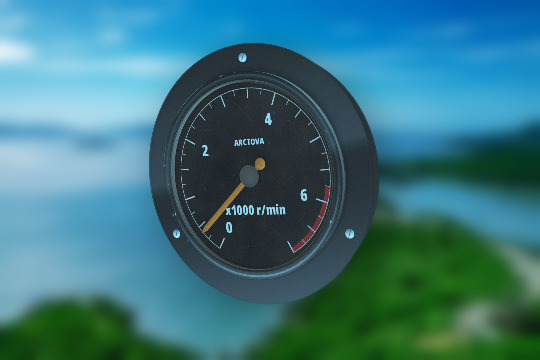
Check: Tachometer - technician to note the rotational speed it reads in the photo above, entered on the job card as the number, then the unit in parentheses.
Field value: 375 (rpm)
